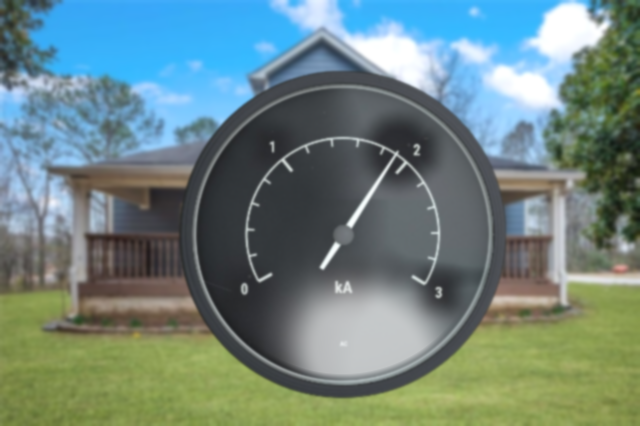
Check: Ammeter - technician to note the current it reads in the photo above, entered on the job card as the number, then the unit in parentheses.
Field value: 1.9 (kA)
